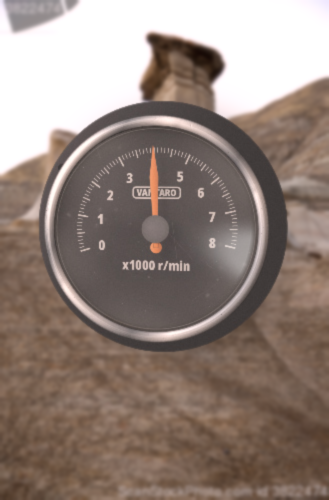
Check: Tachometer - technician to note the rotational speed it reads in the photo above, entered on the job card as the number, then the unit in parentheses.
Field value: 4000 (rpm)
